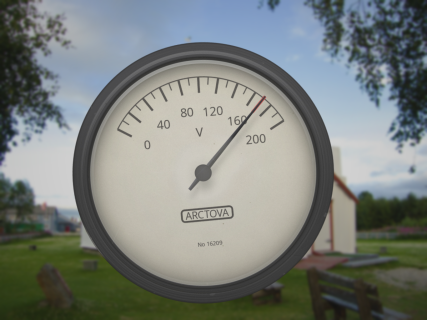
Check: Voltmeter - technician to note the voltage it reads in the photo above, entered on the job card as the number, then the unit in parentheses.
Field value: 170 (V)
